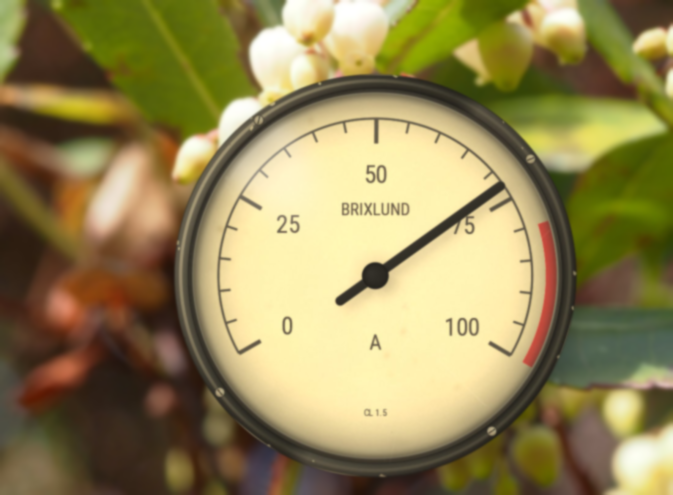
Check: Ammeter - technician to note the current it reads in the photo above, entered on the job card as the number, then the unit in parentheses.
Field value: 72.5 (A)
